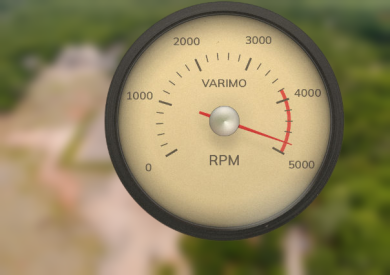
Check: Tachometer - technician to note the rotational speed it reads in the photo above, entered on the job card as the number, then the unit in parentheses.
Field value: 4800 (rpm)
